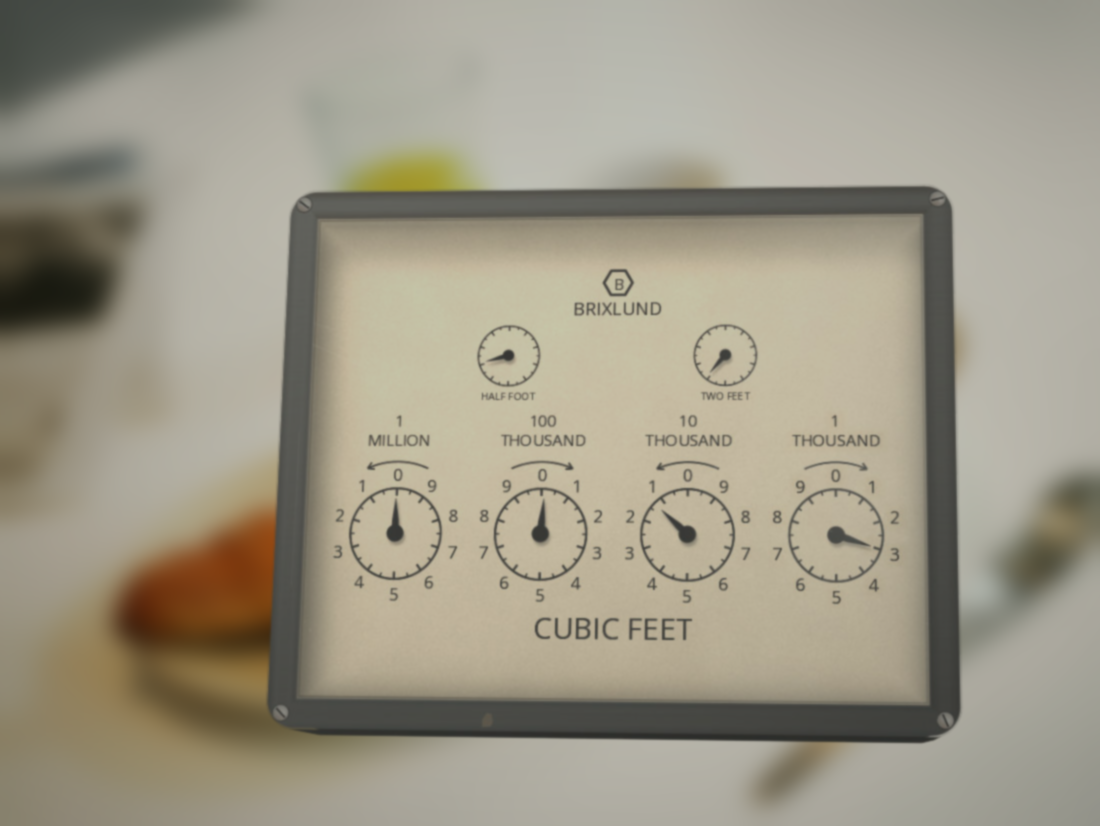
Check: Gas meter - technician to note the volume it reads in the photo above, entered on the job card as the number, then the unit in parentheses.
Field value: 1300 (ft³)
